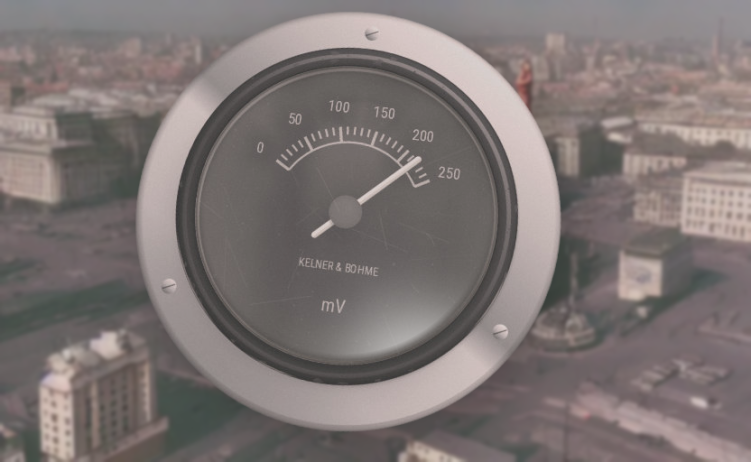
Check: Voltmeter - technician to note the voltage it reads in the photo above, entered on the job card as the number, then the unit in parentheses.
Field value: 220 (mV)
